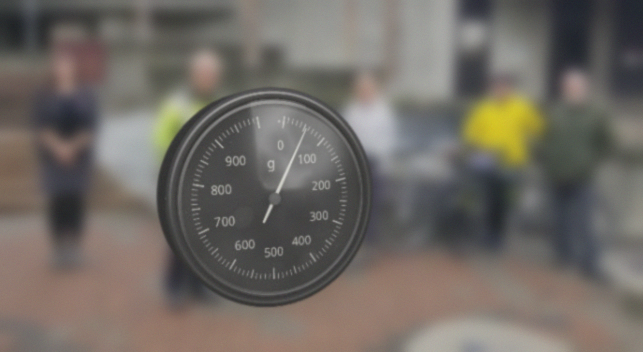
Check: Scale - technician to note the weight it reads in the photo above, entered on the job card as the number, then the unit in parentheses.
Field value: 50 (g)
